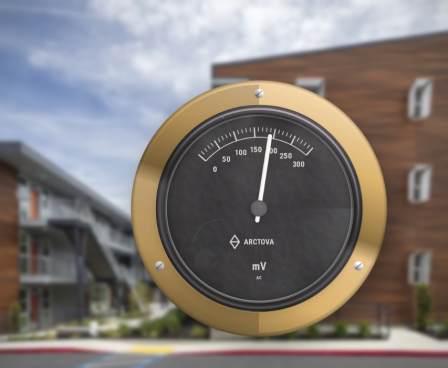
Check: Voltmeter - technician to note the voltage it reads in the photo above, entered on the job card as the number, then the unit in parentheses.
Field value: 190 (mV)
